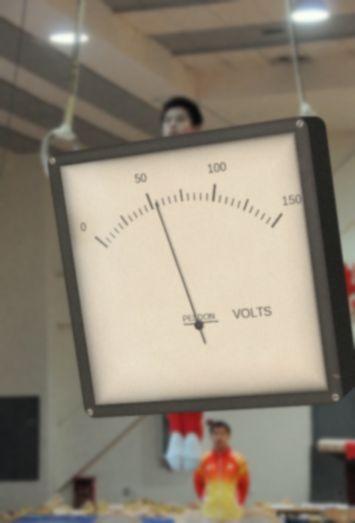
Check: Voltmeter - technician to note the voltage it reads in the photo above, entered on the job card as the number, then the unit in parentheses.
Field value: 55 (V)
